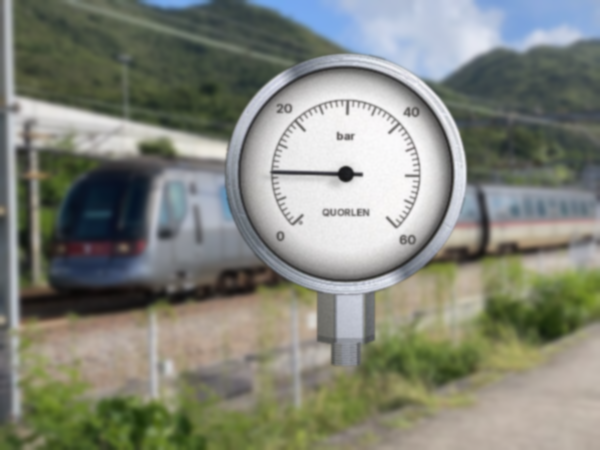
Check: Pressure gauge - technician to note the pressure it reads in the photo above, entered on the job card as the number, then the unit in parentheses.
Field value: 10 (bar)
